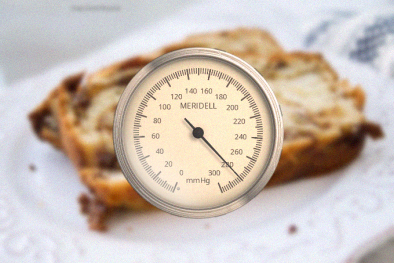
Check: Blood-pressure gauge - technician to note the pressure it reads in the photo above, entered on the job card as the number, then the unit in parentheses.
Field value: 280 (mmHg)
